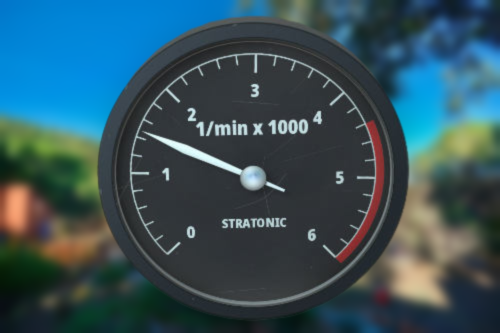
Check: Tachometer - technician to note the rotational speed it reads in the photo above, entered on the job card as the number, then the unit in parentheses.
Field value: 1500 (rpm)
